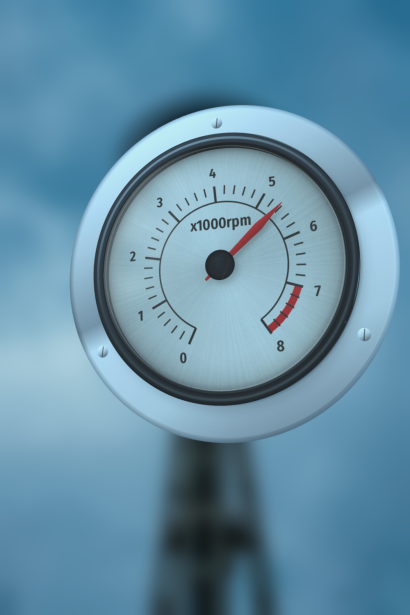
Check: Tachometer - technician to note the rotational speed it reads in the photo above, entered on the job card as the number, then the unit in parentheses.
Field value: 5400 (rpm)
